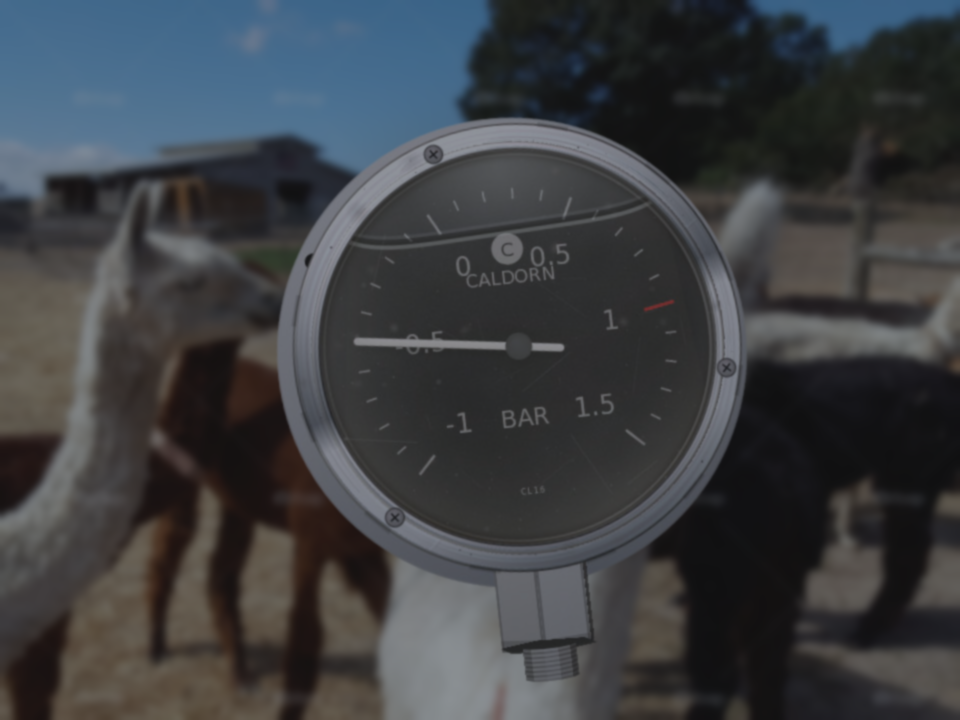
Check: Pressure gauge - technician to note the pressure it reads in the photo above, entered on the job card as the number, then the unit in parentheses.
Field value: -0.5 (bar)
